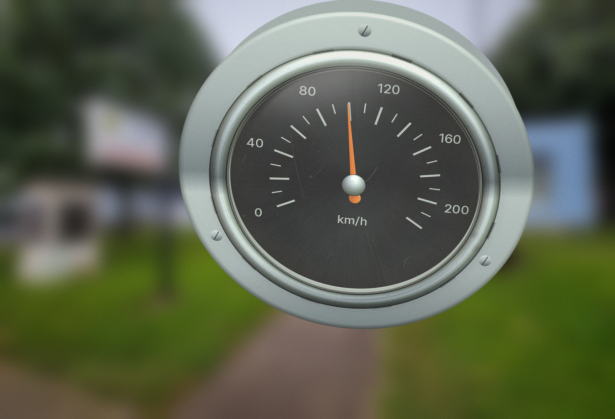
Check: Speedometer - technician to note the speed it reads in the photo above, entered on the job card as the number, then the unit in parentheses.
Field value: 100 (km/h)
